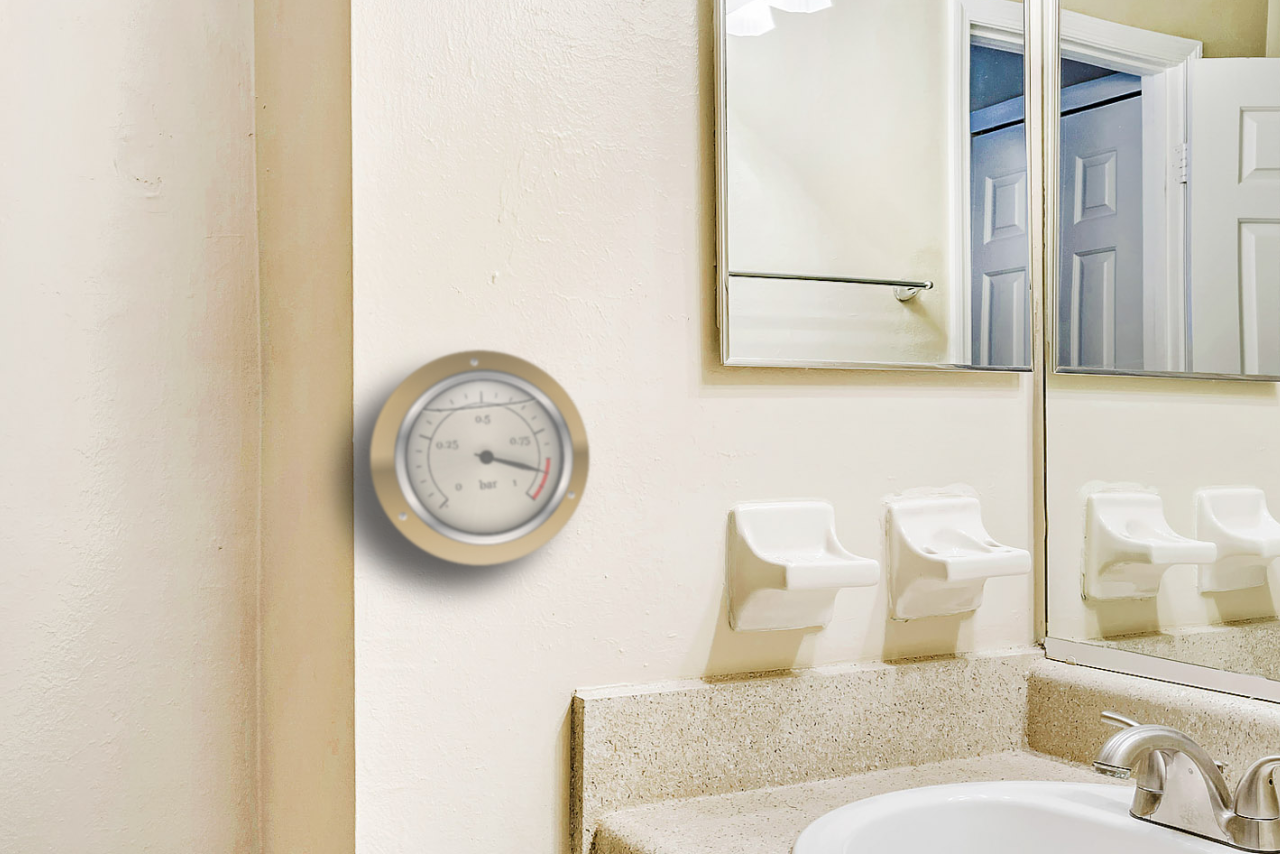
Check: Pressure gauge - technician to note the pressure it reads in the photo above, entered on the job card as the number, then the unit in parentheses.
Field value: 0.9 (bar)
